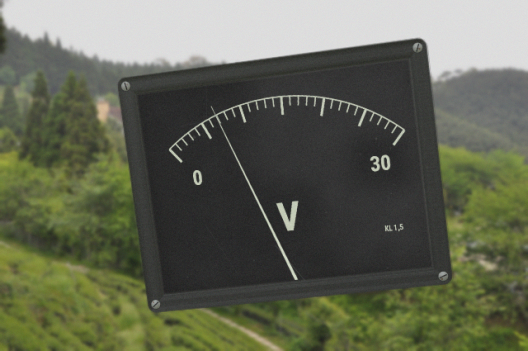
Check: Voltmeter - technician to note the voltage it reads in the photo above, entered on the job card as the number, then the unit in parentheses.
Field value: 7 (V)
